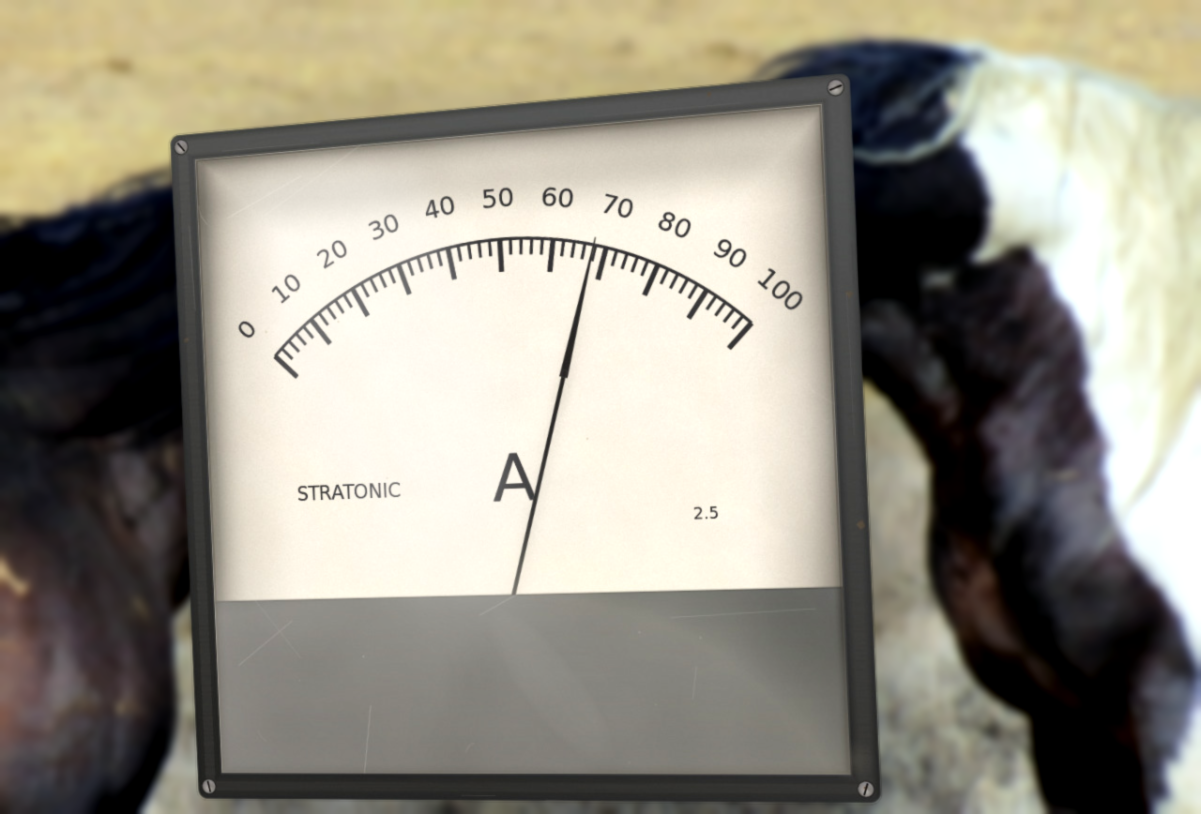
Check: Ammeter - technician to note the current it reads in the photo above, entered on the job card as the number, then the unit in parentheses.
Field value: 68 (A)
